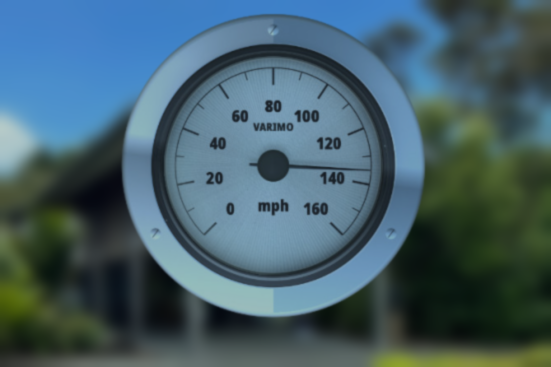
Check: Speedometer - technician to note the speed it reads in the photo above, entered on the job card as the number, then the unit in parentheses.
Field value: 135 (mph)
